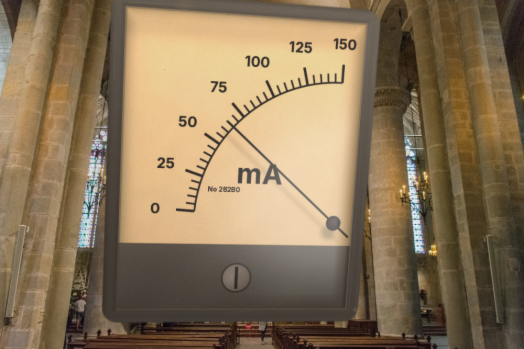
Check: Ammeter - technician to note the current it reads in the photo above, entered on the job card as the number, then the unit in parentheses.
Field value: 65 (mA)
